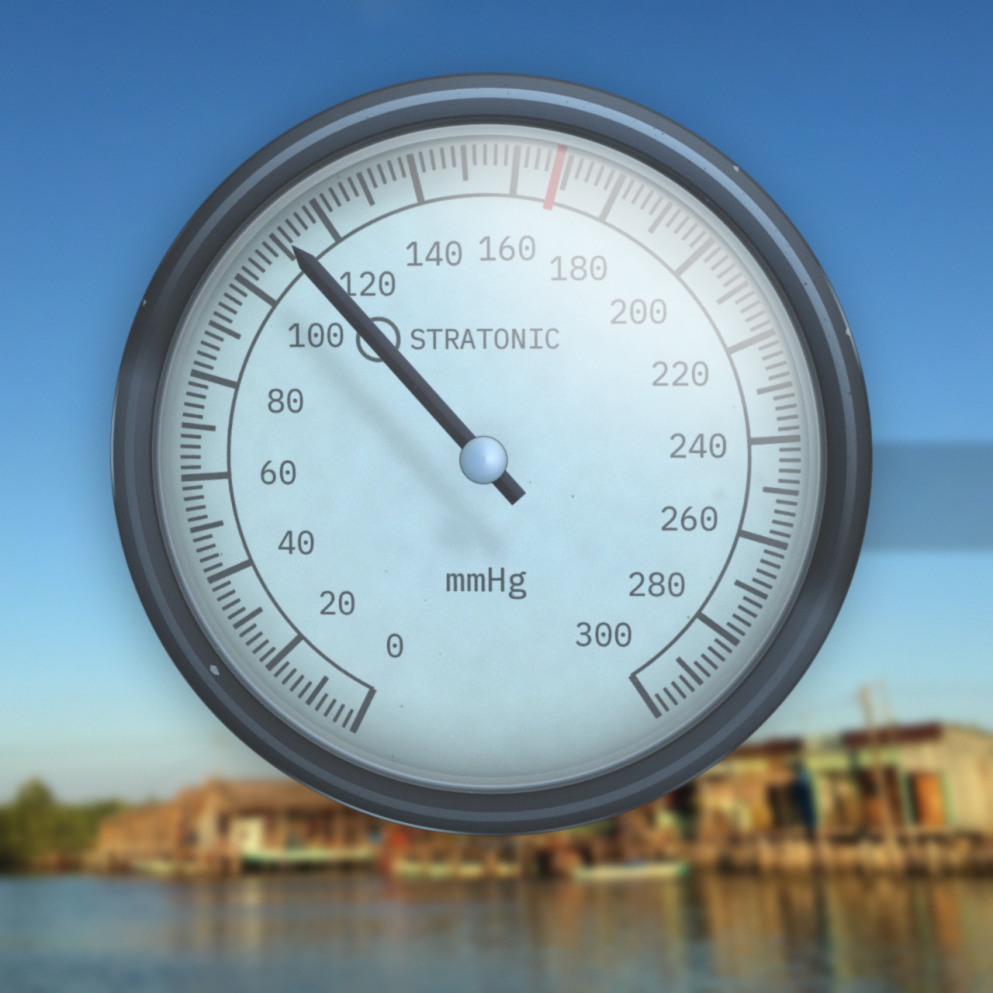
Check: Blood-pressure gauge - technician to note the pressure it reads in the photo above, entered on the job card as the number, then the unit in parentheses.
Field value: 112 (mmHg)
